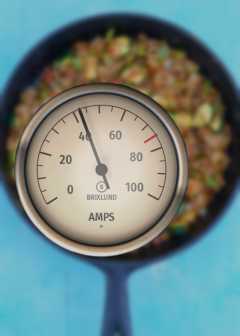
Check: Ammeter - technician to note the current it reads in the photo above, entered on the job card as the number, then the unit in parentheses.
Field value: 42.5 (A)
